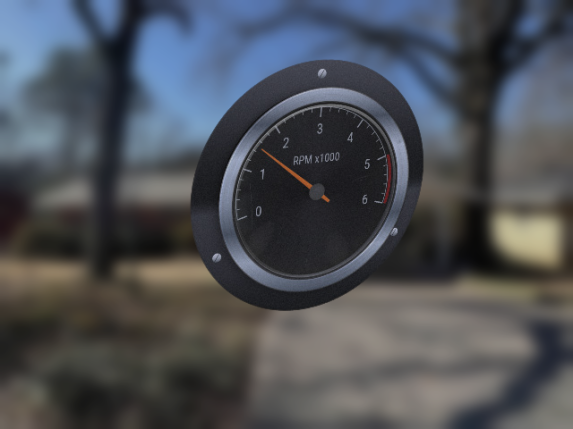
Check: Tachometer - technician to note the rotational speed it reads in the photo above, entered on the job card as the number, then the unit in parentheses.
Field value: 1500 (rpm)
